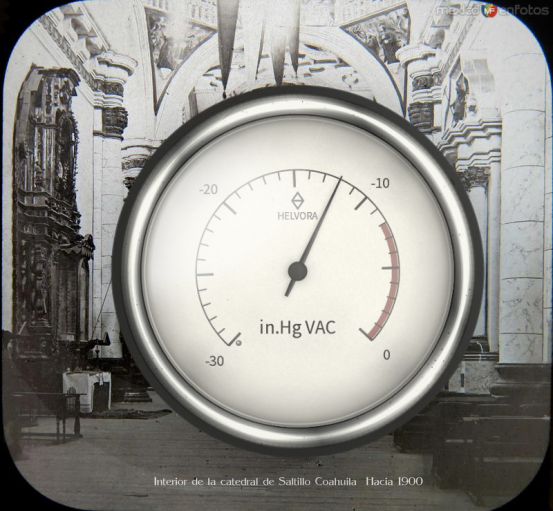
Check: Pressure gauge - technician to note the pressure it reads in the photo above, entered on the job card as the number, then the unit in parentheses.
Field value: -12 (inHg)
